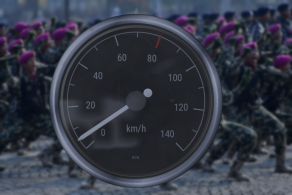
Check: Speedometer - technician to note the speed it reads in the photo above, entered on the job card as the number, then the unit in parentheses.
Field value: 5 (km/h)
